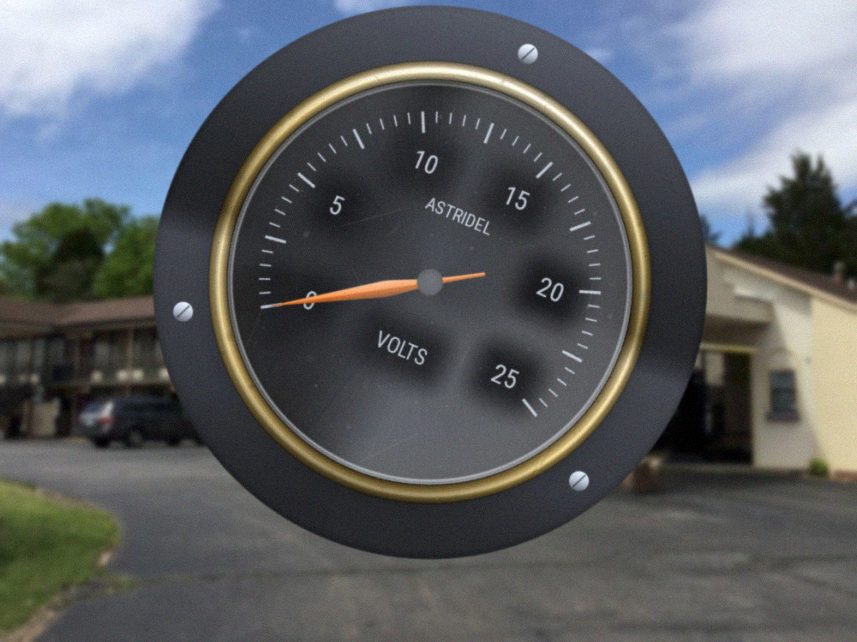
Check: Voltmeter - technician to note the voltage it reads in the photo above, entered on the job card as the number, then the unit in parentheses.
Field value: 0 (V)
